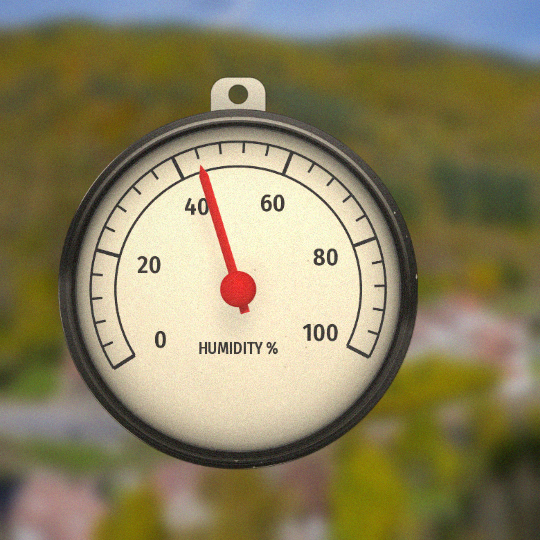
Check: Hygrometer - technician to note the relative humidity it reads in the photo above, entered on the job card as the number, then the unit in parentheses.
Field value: 44 (%)
